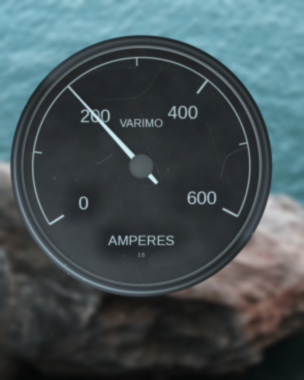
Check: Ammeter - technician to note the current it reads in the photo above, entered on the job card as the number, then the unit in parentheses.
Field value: 200 (A)
